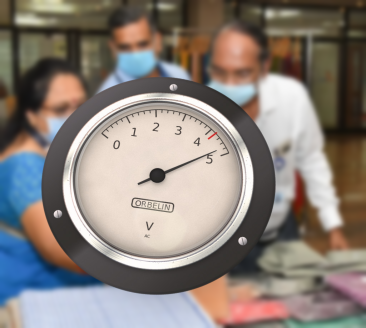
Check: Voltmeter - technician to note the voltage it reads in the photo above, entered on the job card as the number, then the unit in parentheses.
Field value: 4.8 (V)
